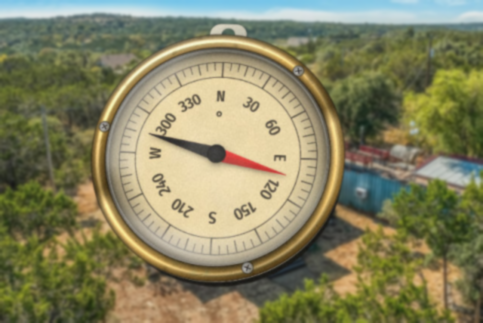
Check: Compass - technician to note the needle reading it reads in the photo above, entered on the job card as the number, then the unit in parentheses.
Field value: 105 (°)
